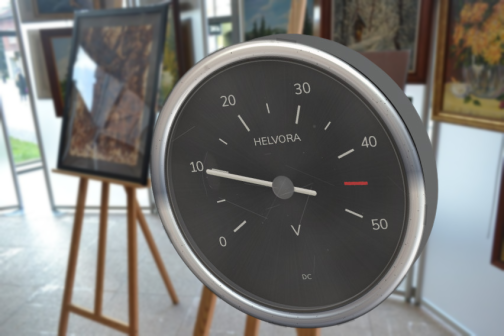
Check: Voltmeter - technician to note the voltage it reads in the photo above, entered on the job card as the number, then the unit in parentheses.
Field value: 10 (V)
